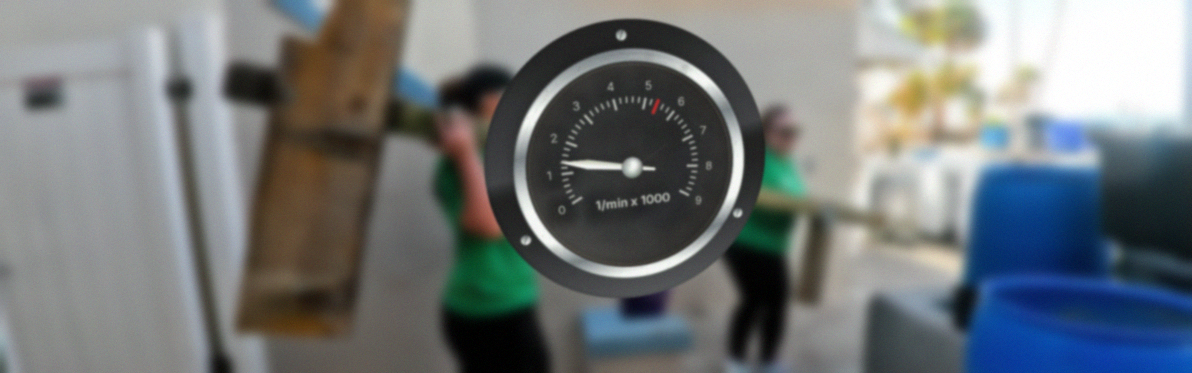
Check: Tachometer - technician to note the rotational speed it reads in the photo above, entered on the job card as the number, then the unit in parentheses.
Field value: 1400 (rpm)
